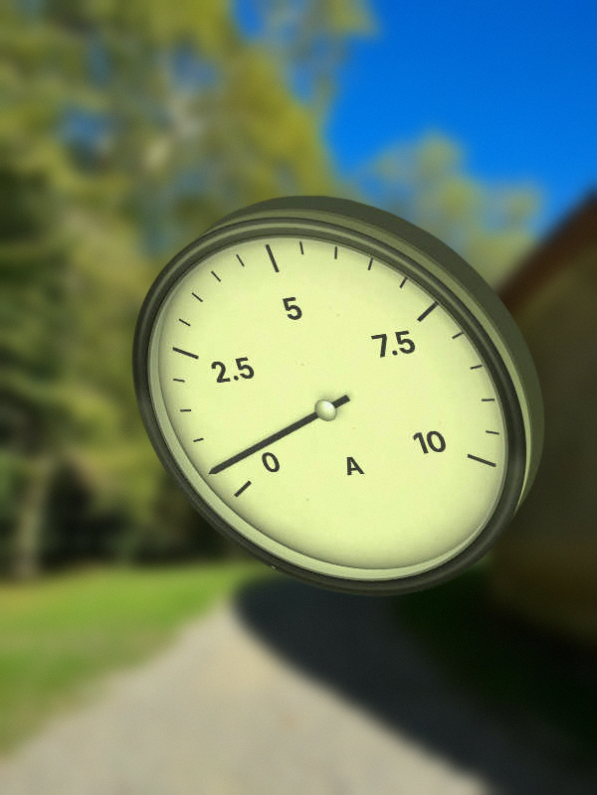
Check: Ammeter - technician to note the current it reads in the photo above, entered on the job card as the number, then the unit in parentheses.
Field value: 0.5 (A)
